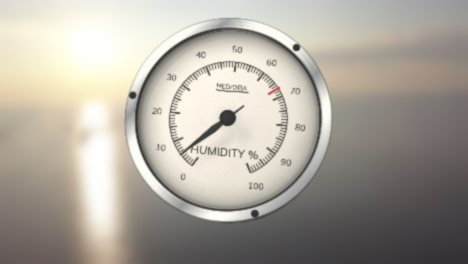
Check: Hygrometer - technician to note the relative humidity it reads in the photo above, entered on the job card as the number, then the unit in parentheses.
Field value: 5 (%)
